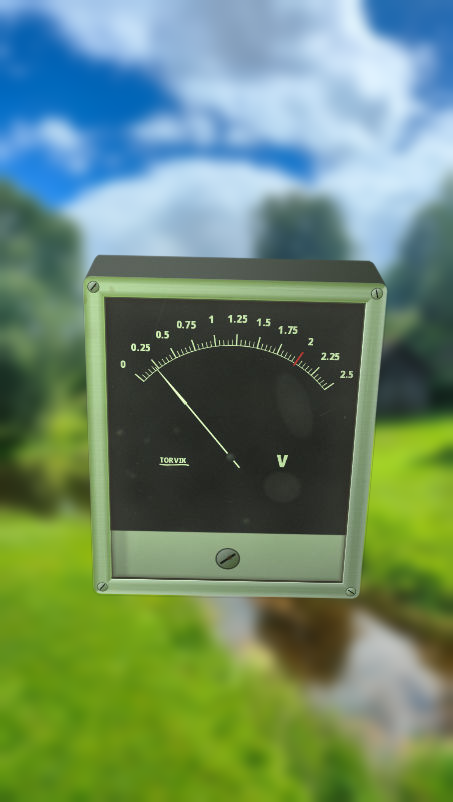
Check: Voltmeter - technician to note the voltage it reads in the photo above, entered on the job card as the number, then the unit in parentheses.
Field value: 0.25 (V)
